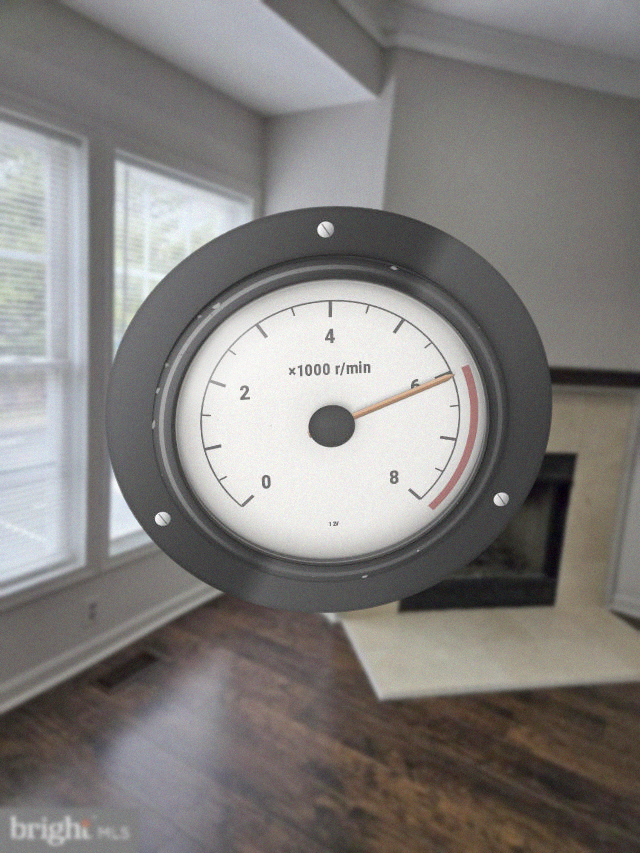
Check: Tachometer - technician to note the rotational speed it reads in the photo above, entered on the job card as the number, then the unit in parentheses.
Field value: 6000 (rpm)
